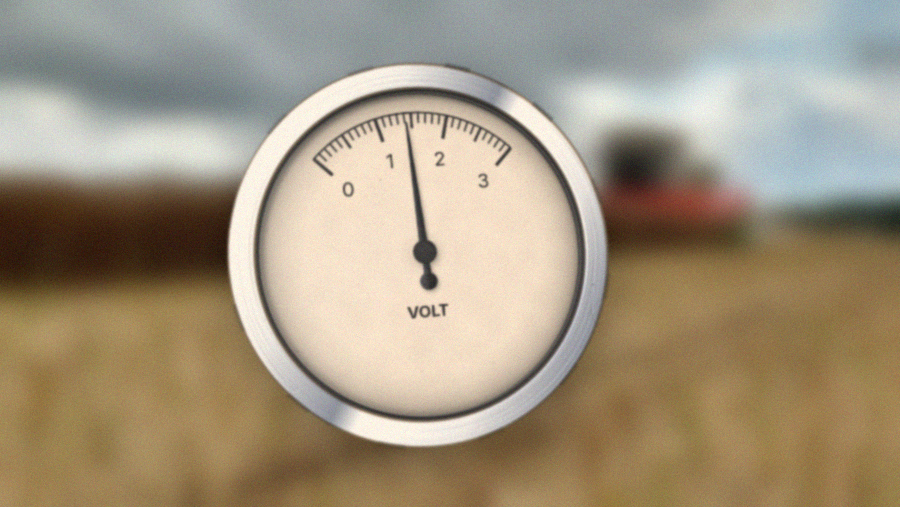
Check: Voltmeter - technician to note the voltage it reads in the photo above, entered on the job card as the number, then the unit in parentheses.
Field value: 1.4 (V)
